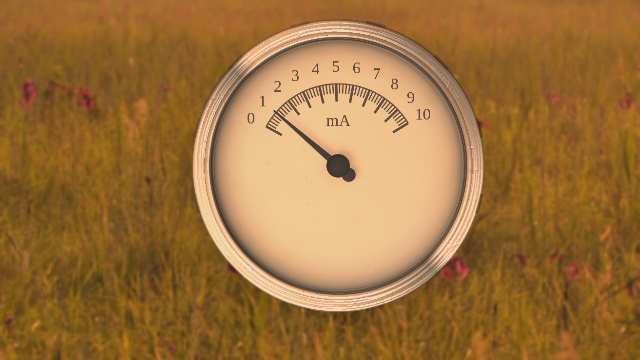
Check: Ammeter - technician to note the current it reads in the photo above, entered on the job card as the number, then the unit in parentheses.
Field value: 1 (mA)
